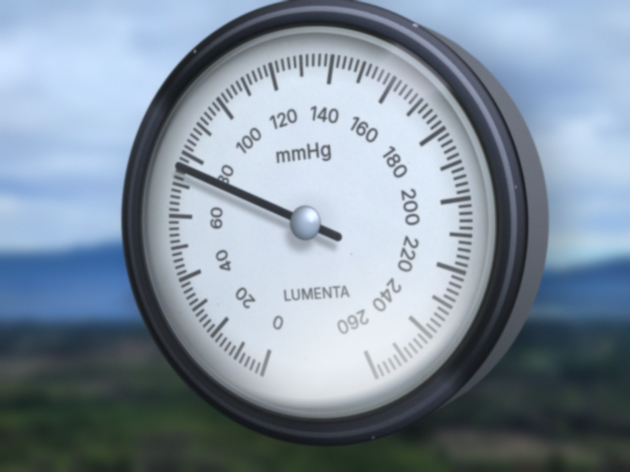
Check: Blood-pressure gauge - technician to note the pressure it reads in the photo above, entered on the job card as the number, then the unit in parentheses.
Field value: 76 (mmHg)
